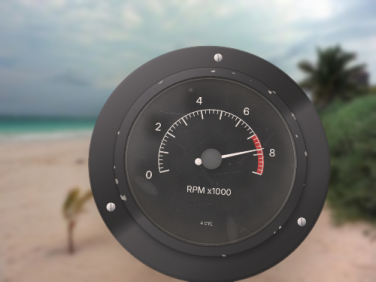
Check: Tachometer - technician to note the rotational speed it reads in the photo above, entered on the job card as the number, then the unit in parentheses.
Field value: 7800 (rpm)
